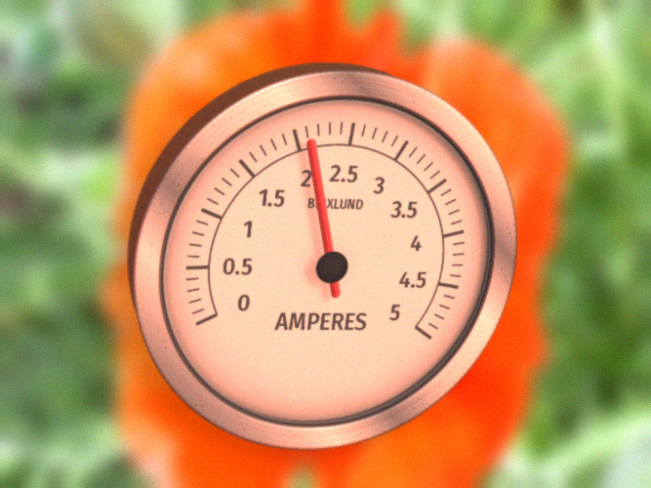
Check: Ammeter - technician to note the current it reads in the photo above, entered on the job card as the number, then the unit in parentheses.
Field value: 2.1 (A)
